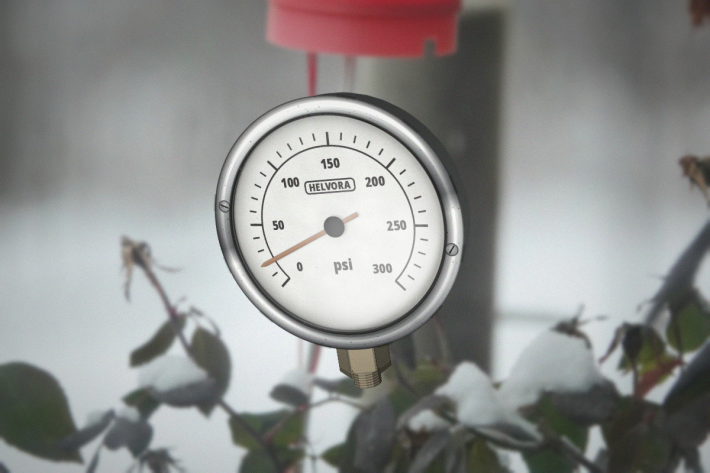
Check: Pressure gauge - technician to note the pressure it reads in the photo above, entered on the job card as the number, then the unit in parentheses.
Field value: 20 (psi)
